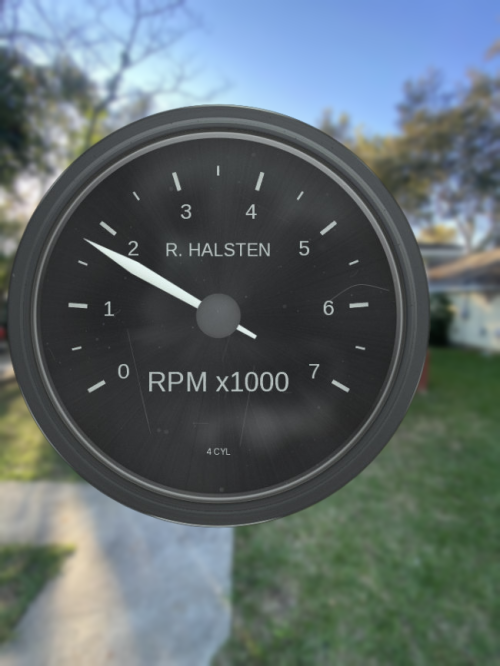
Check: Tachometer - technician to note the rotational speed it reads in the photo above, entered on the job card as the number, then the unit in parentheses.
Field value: 1750 (rpm)
